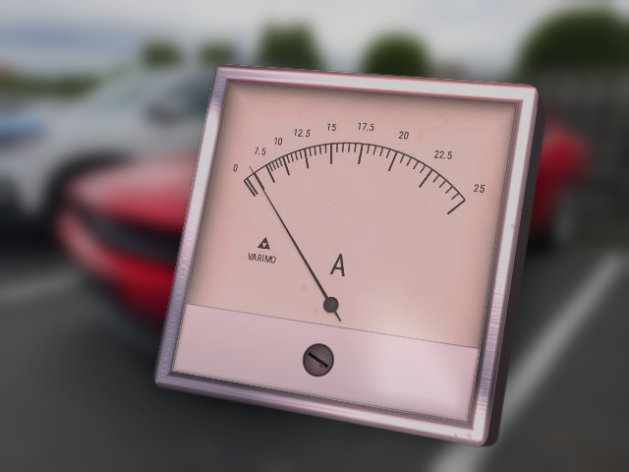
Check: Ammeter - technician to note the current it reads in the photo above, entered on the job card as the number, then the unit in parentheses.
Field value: 5 (A)
